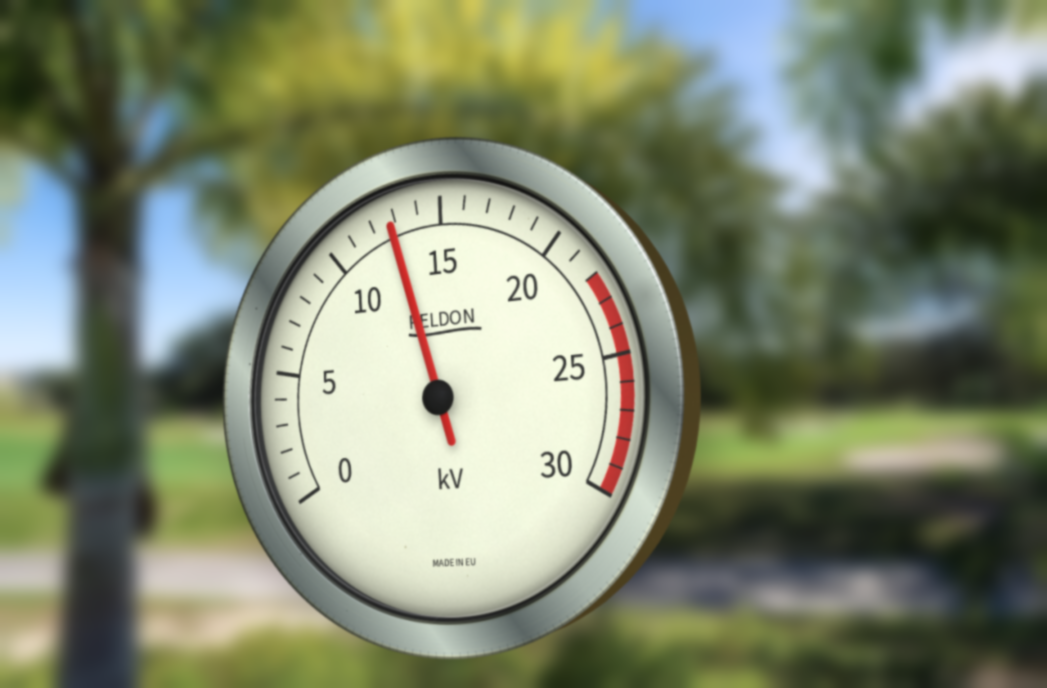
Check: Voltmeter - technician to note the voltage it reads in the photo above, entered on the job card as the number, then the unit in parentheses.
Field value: 13 (kV)
